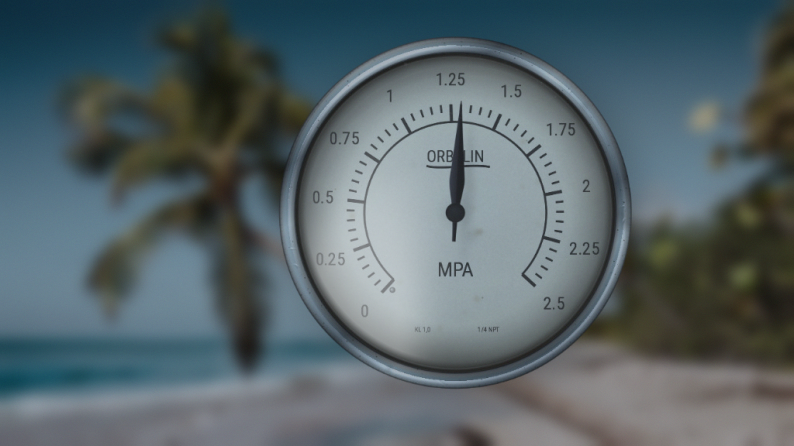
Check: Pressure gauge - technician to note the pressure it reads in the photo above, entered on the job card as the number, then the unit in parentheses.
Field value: 1.3 (MPa)
